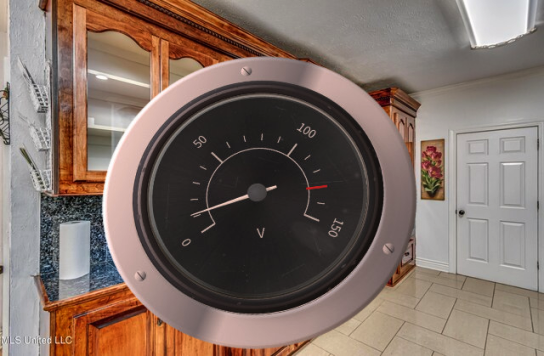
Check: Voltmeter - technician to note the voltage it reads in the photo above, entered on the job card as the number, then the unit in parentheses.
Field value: 10 (V)
